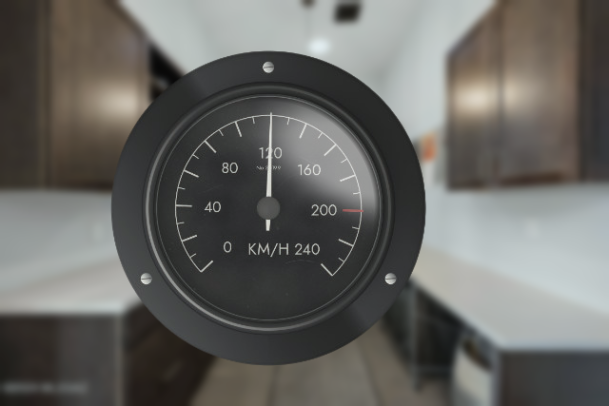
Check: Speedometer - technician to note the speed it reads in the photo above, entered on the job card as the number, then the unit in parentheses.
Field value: 120 (km/h)
